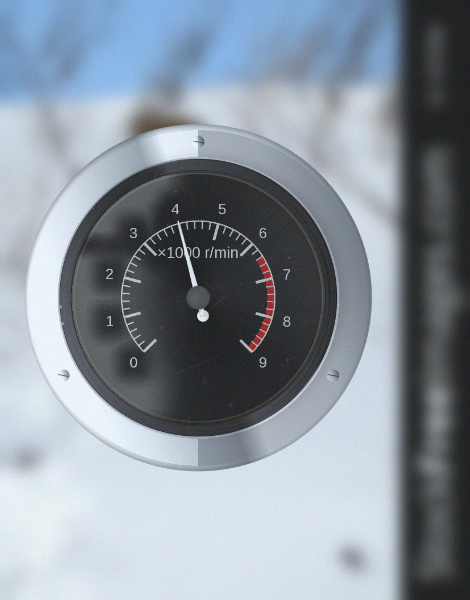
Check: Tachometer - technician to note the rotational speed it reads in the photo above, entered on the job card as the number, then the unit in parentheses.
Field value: 4000 (rpm)
